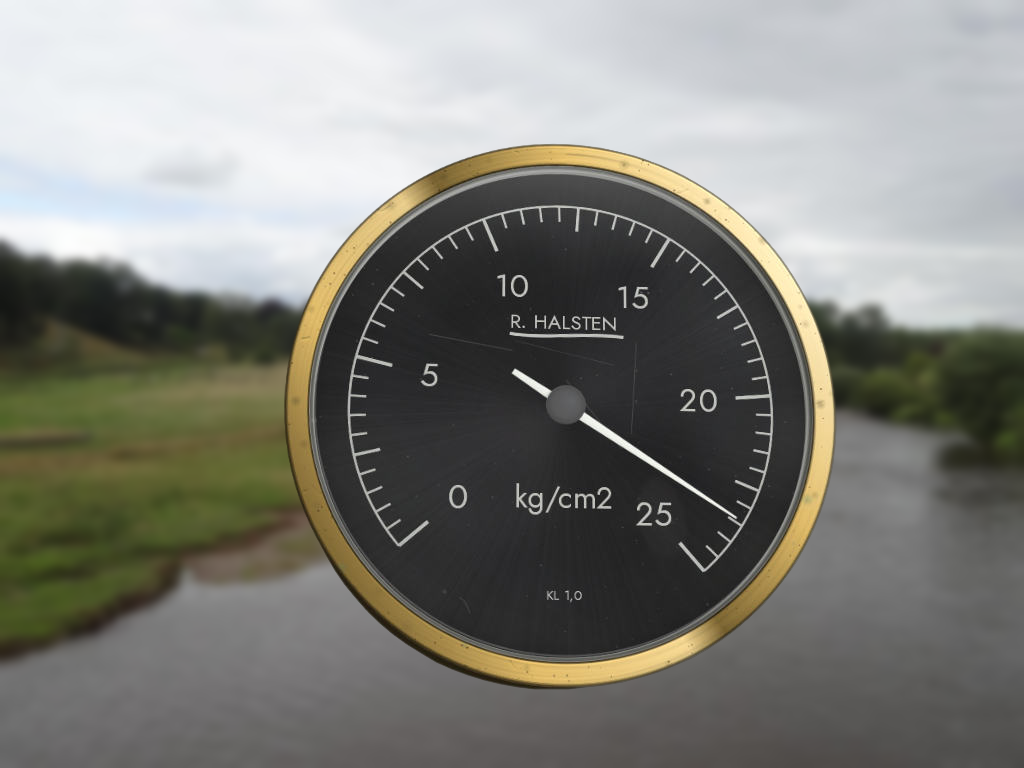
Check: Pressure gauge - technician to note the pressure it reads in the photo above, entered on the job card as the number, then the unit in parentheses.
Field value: 23.5 (kg/cm²)
